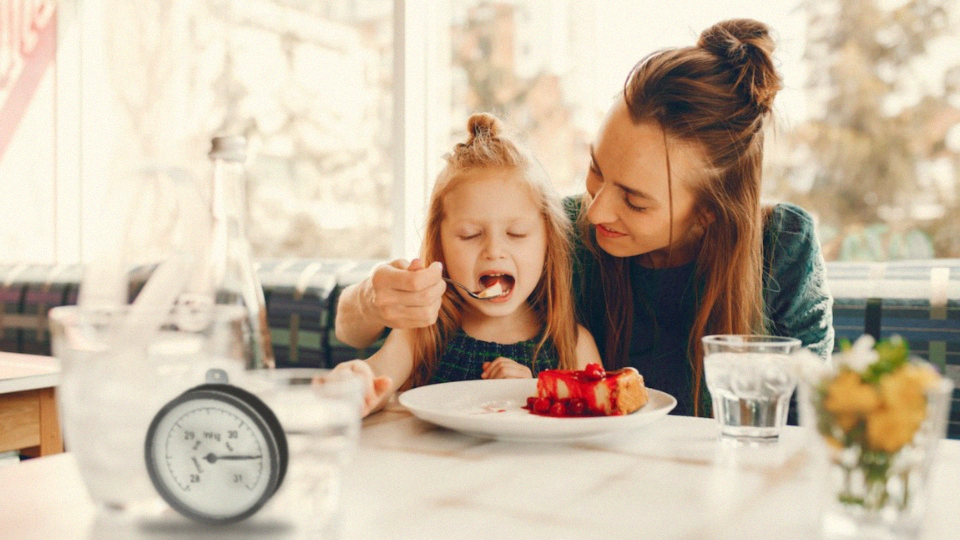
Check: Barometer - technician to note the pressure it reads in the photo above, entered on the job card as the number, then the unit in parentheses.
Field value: 30.5 (inHg)
